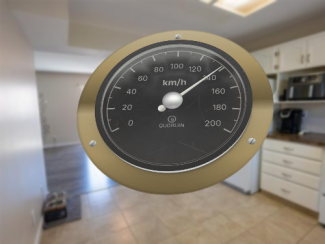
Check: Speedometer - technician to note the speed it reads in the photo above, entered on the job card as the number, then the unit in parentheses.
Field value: 140 (km/h)
